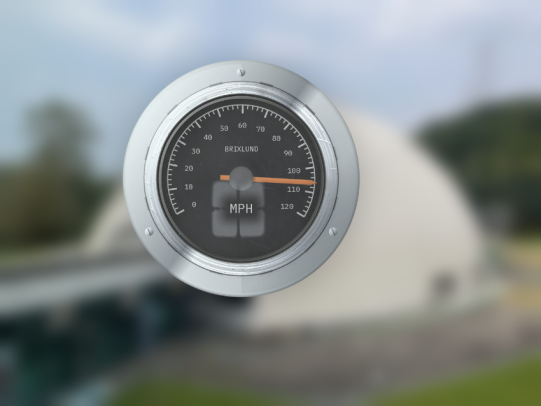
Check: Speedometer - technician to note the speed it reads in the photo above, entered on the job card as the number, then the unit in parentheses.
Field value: 106 (mph)
